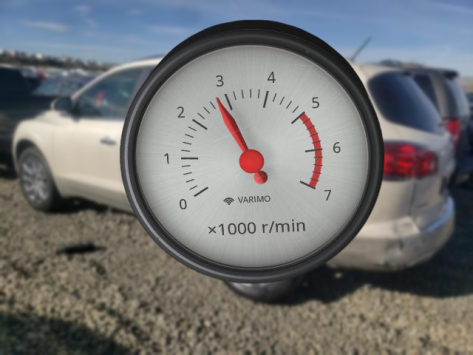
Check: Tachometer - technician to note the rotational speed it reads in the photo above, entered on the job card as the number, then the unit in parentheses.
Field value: 2800 (rpm)
